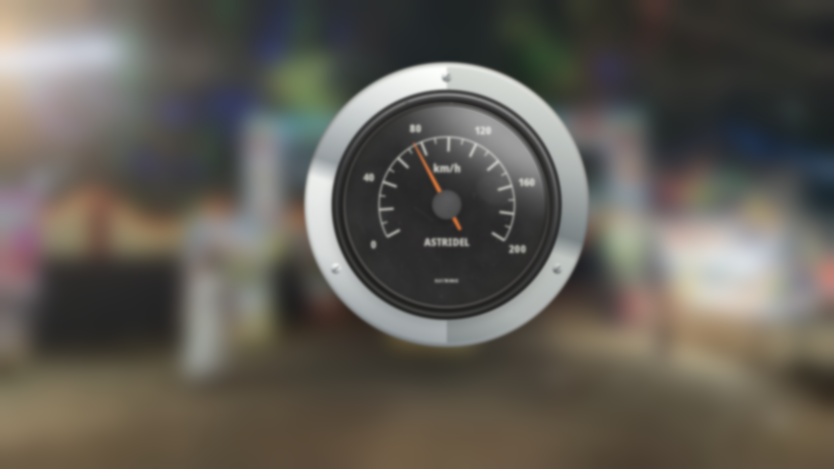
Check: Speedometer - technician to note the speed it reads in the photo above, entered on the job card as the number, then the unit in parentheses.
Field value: 75 (km/h)
